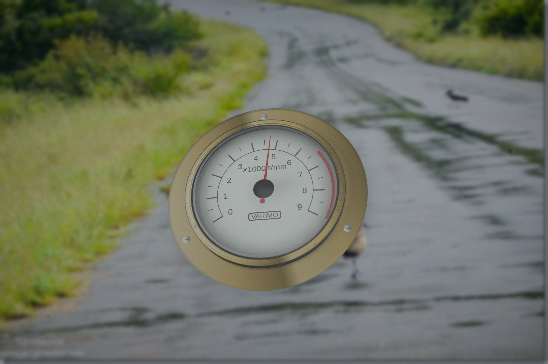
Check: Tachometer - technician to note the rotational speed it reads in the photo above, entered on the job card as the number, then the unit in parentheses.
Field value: 4750 (rpm)
